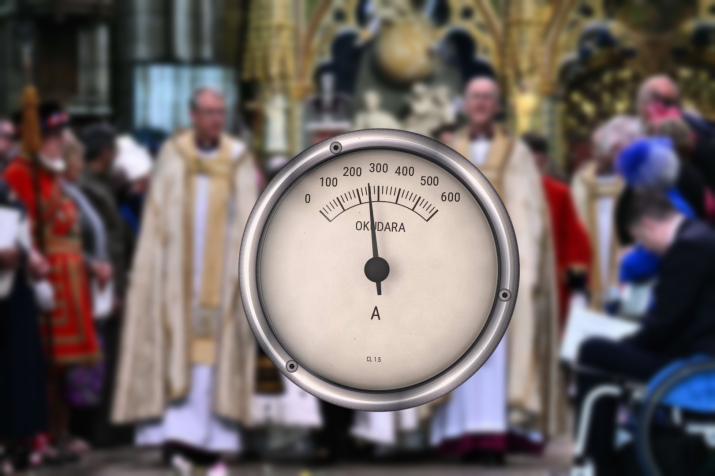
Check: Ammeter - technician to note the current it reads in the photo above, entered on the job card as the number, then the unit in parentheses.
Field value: 260 (A)
